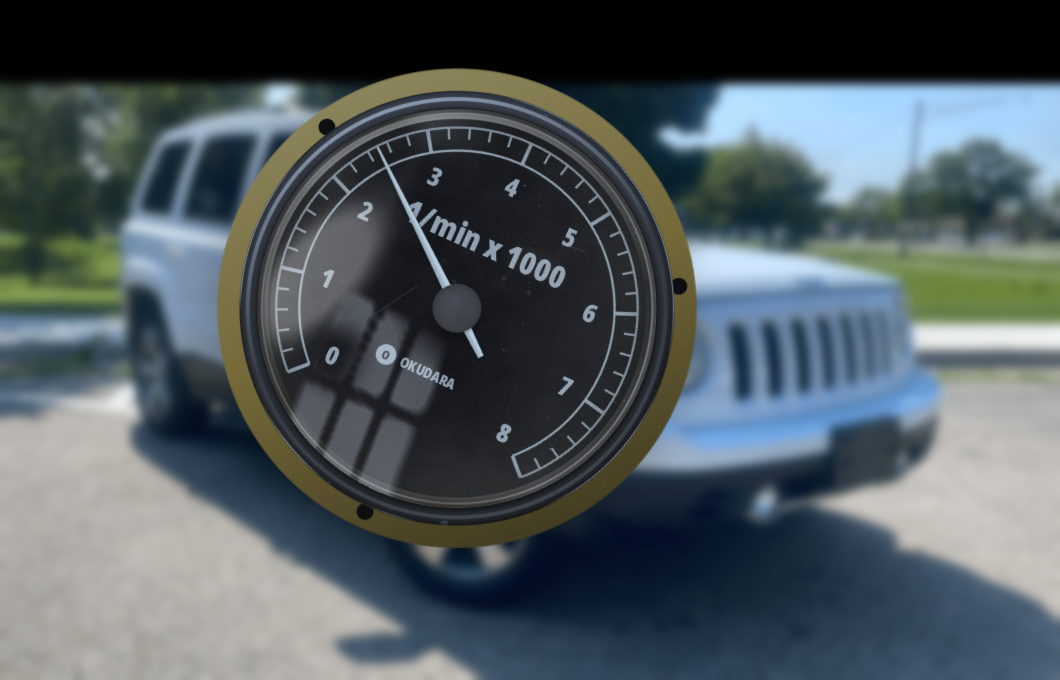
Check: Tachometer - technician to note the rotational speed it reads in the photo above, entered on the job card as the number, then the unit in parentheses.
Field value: 2500 (rpm)
